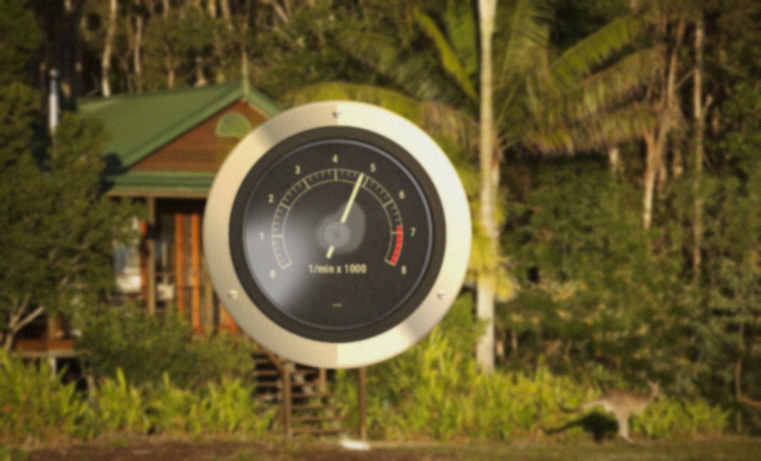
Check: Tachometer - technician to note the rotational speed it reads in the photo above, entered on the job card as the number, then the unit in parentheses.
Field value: 4800 (rpm)
